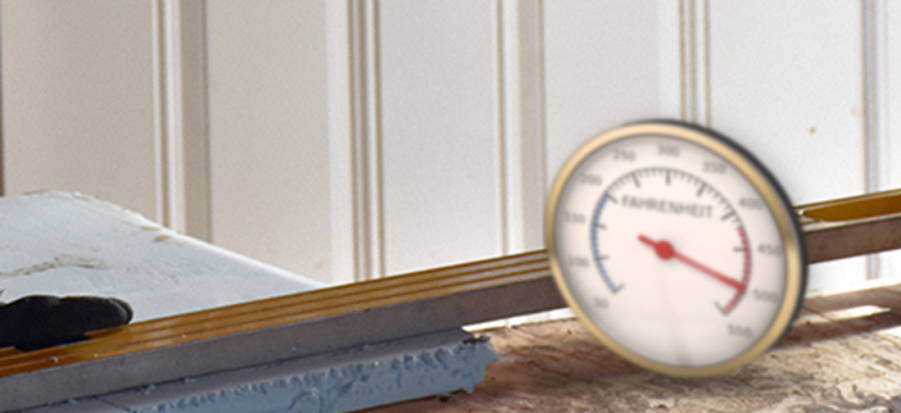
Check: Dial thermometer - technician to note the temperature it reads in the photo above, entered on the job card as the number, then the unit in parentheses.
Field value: 500 (°F)
